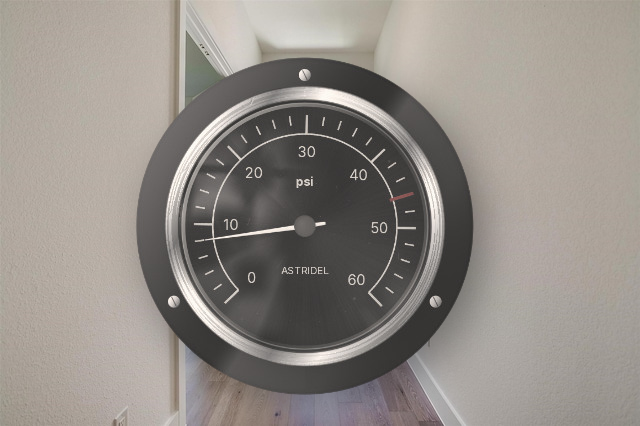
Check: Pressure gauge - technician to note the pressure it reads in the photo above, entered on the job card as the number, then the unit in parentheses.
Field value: 8 (psi)
